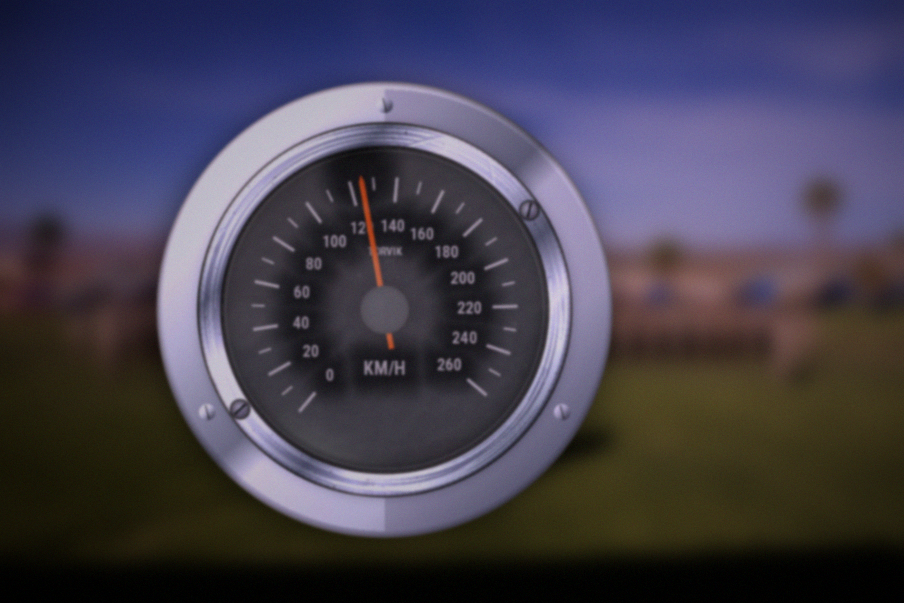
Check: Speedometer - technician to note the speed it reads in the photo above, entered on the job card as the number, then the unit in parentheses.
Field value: 125 (km/h)
